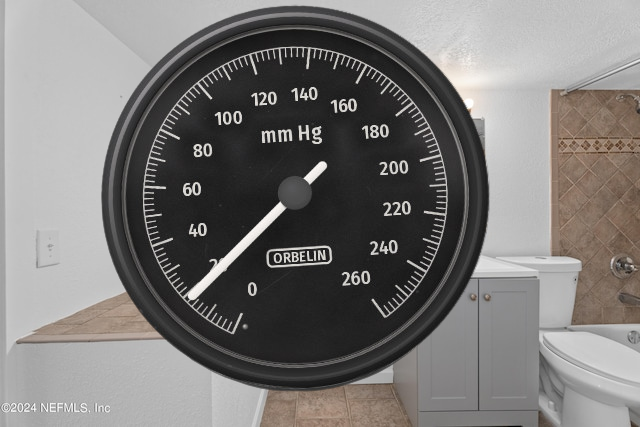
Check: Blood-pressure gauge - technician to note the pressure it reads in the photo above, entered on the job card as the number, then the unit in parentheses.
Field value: 18 (mmHg)
